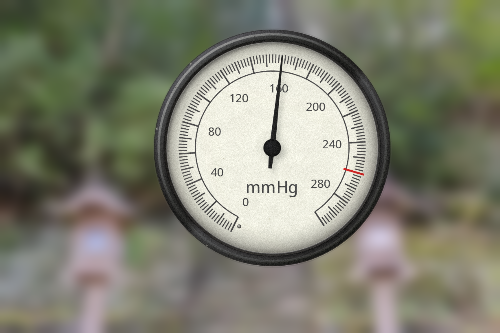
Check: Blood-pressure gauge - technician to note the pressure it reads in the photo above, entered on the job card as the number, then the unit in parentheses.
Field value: 160 (mmHg)
